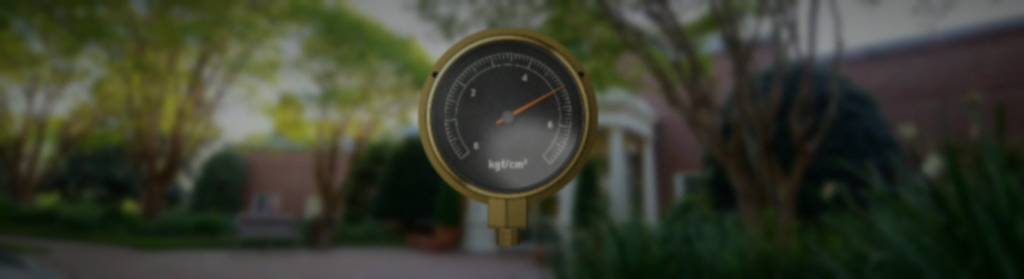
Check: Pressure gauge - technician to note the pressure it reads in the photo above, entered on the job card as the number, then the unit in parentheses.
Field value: 5 (kg/cm²)
